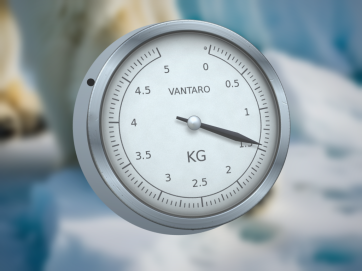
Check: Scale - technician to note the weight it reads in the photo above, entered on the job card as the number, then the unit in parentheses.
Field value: 1.45 (kg)
